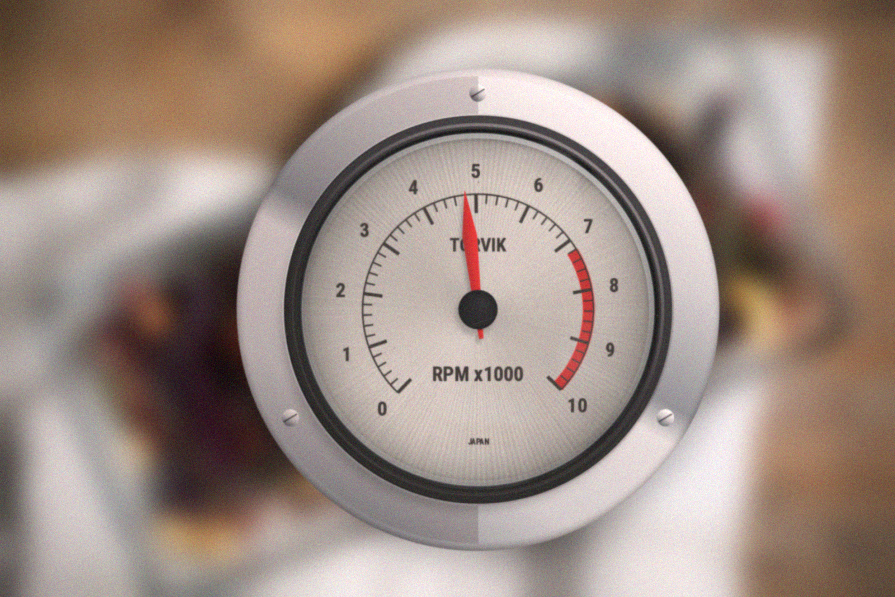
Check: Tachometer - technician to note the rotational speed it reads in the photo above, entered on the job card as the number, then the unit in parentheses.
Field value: 4800 (rpm)
